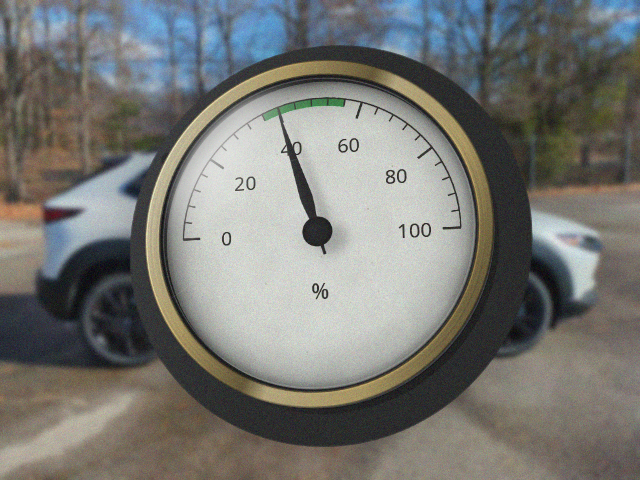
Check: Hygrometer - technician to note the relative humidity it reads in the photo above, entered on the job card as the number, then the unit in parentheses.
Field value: 40 (%)
